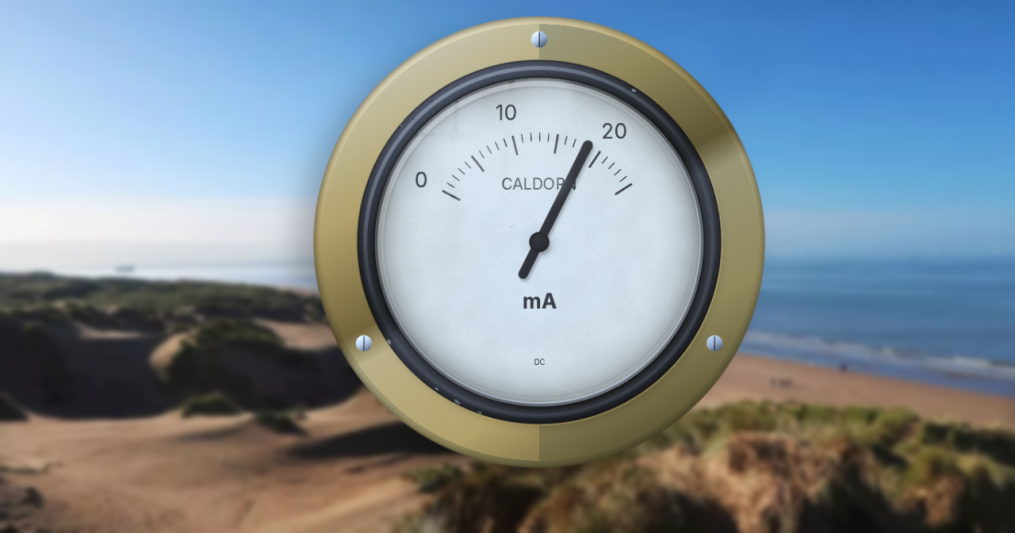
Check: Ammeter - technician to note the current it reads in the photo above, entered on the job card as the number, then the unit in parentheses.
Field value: 18.5 (mA)
